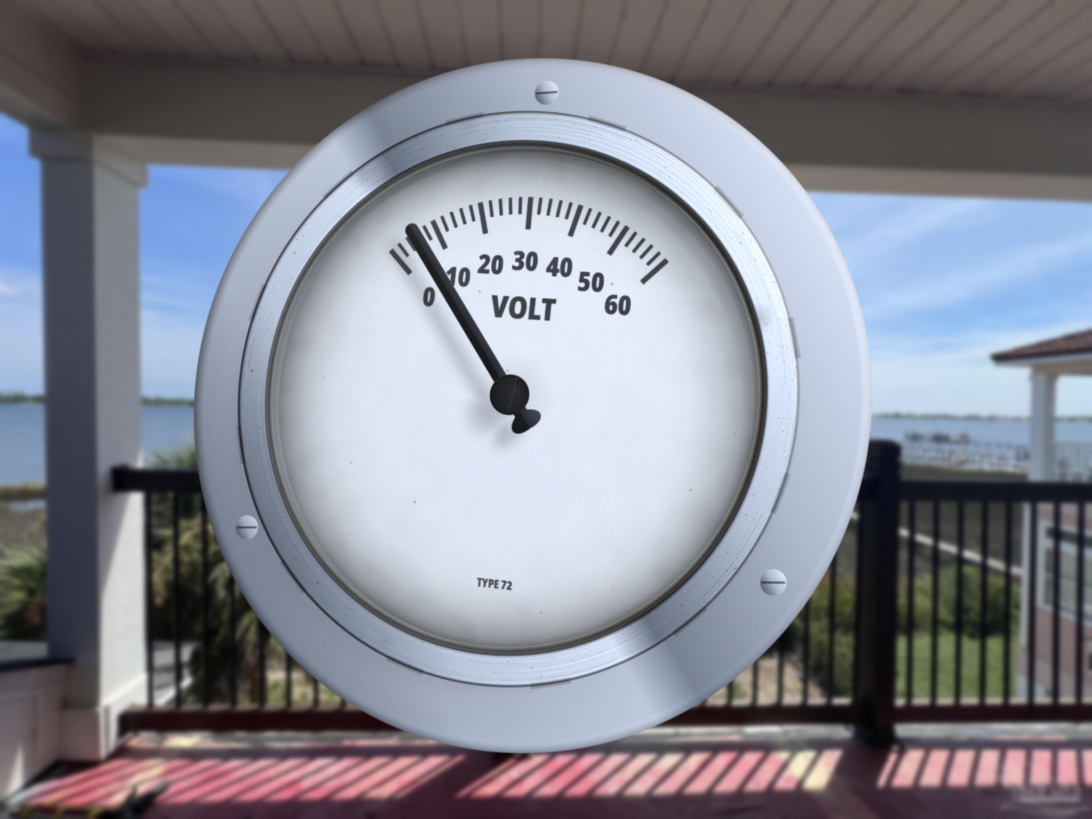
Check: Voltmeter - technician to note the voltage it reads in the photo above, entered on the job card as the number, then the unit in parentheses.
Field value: 6 (V)
